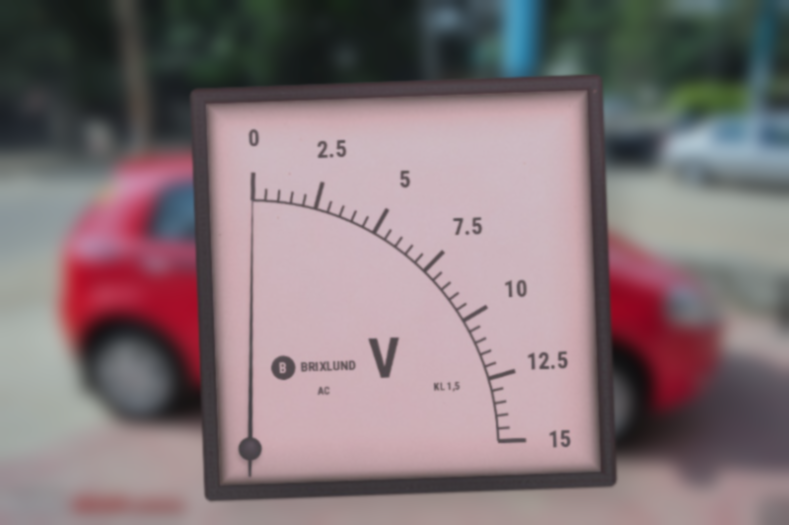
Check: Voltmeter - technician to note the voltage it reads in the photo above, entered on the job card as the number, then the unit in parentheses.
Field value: 0 (V)
